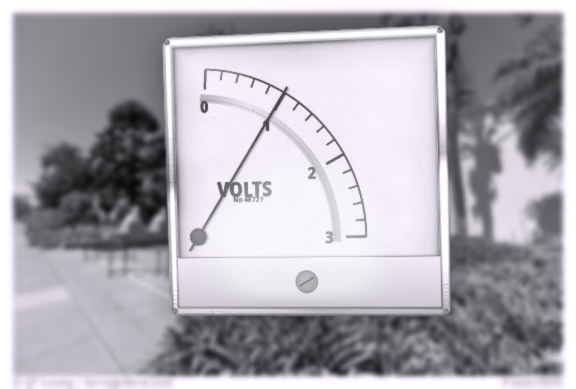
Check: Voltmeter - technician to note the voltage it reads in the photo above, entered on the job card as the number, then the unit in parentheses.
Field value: 1 (V)
